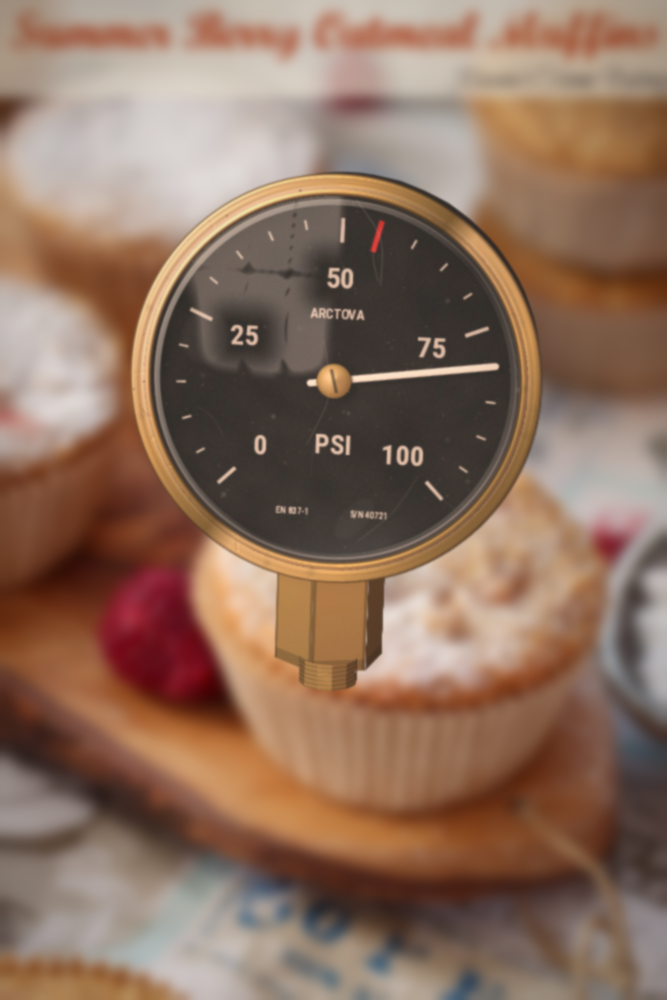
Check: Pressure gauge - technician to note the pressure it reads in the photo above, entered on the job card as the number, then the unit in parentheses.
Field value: 80 (psi)
